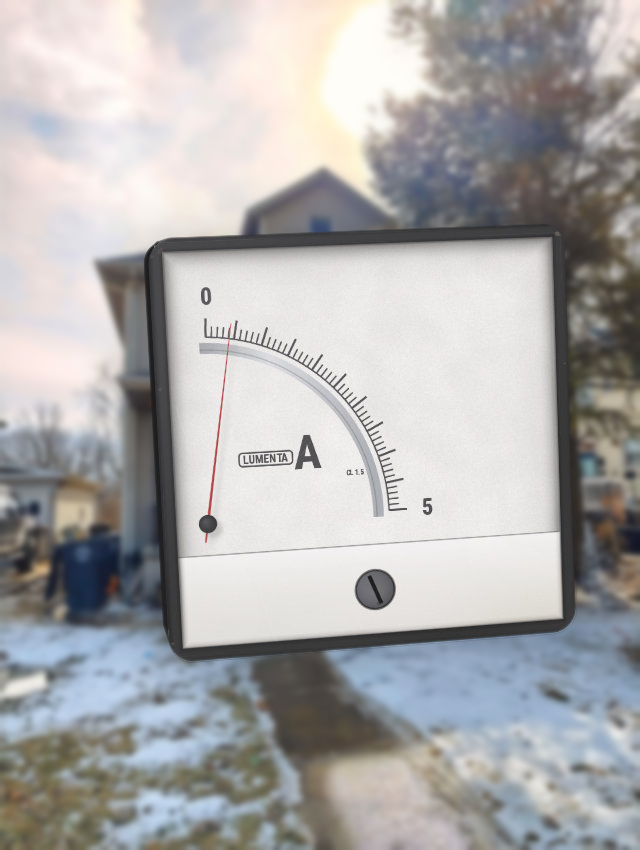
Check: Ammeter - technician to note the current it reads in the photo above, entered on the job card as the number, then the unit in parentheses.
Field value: 0.4 (A)
